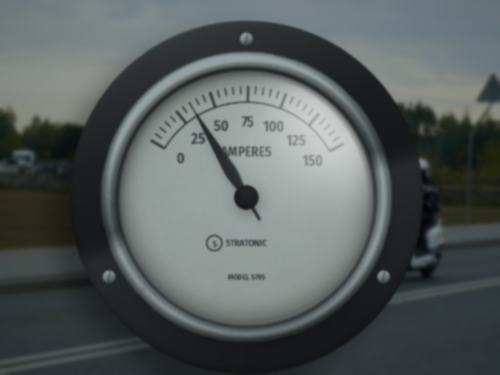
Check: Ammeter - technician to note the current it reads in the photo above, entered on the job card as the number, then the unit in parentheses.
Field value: 35 (A)
